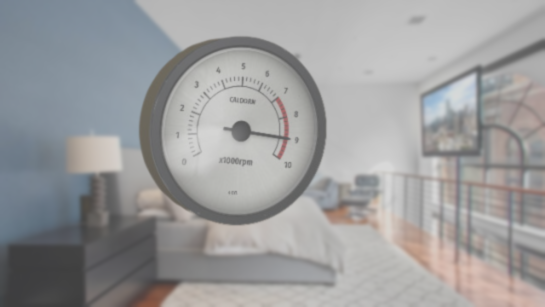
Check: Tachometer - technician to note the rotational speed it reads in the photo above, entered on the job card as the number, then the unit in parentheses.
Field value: 9000 (rpm)
